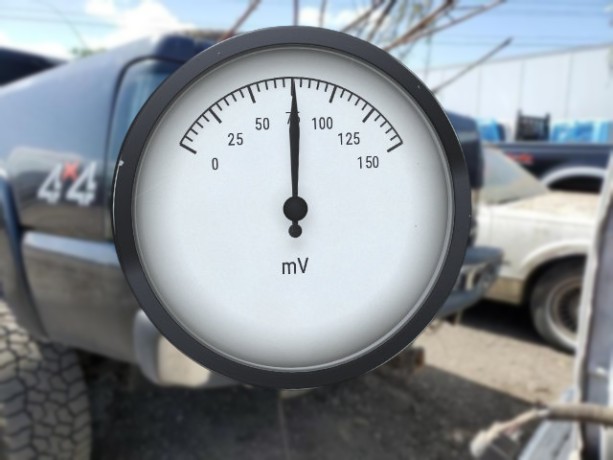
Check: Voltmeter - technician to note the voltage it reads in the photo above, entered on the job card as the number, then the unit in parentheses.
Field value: 75 (mV)
